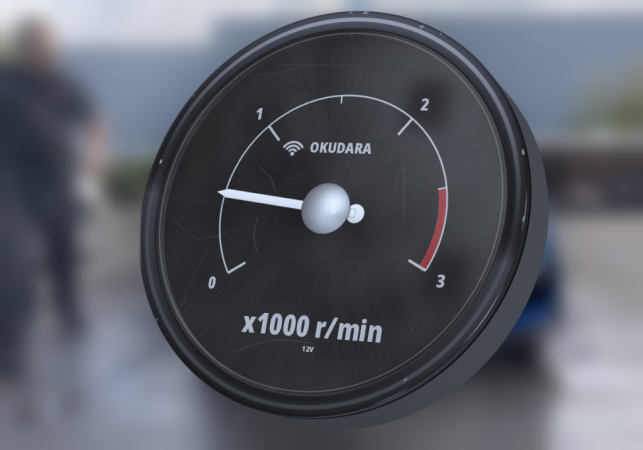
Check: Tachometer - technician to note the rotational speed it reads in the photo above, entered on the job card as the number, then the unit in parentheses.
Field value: 500 (rpm)
